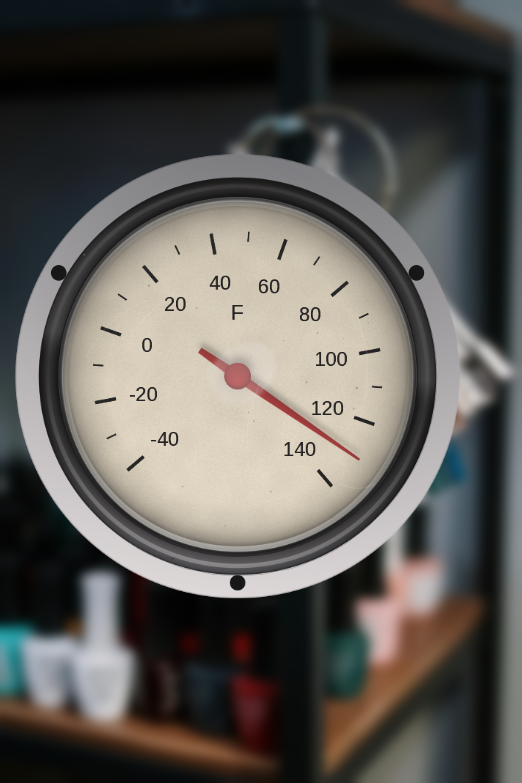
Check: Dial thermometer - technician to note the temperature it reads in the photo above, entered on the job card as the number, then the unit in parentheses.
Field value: 130 (°F)
